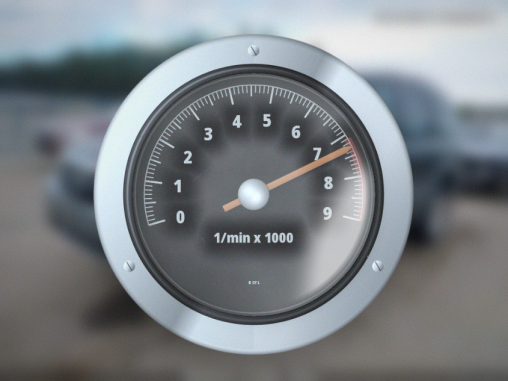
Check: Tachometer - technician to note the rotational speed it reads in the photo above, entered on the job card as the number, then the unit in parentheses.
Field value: 7300 (rpm)
